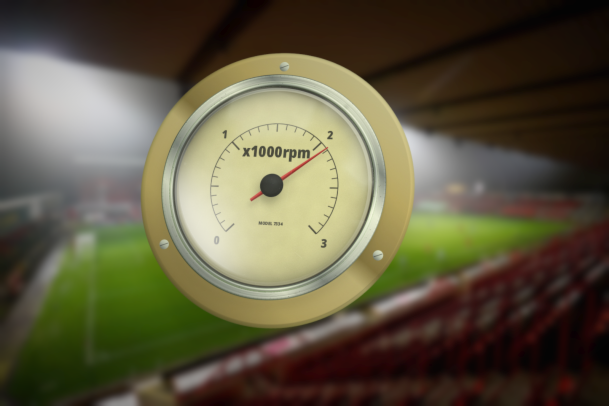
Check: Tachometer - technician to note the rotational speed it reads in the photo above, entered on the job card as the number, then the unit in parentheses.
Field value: 2100 (rpm)
